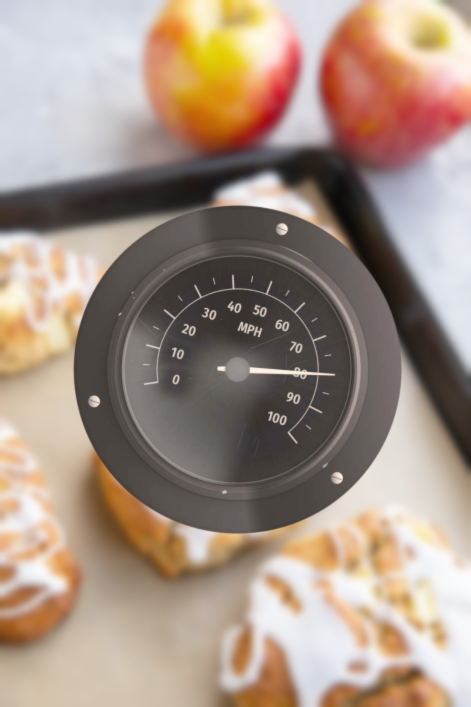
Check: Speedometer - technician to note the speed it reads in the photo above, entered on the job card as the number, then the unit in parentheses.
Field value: 80 (mph)
